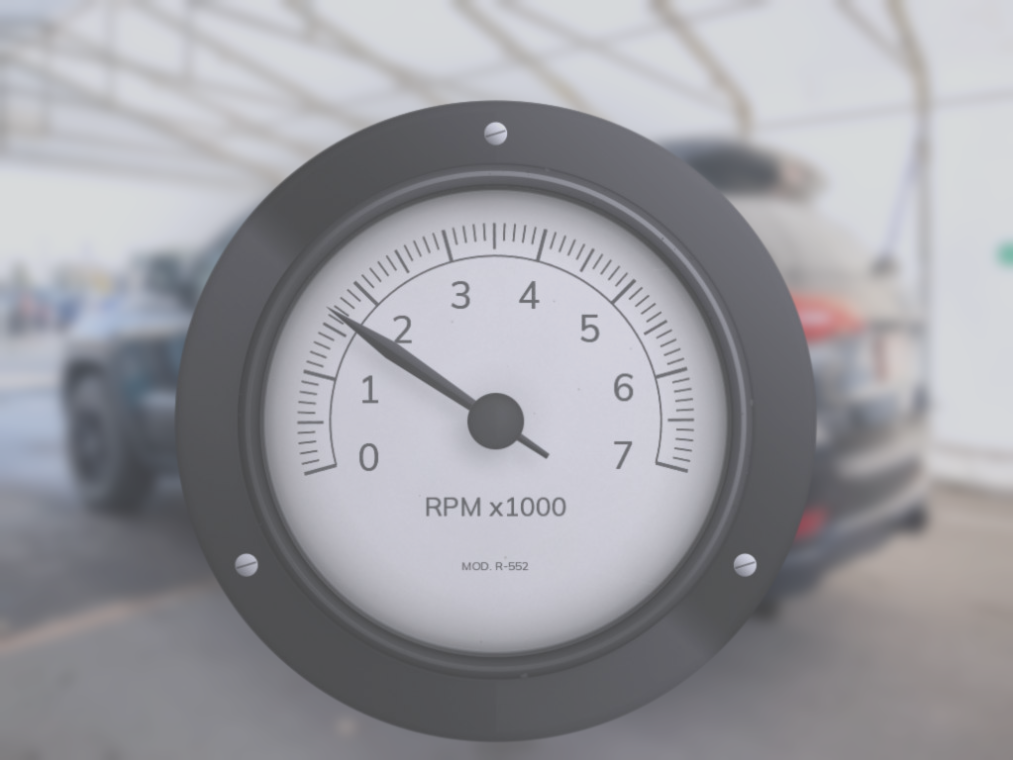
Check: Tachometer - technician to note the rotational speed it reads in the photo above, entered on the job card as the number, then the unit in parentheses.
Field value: 1650 (rpm)
